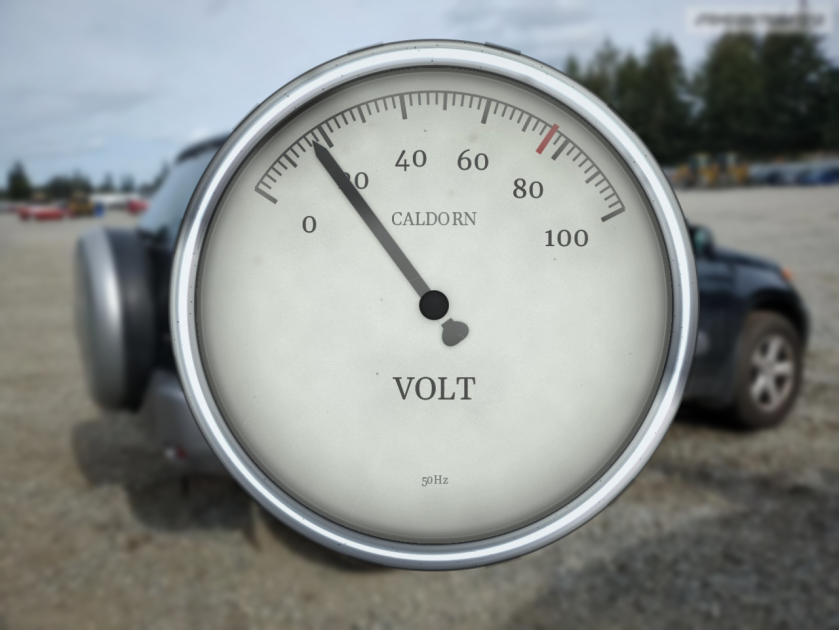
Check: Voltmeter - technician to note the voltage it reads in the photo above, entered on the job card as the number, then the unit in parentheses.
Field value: 17 (V)
